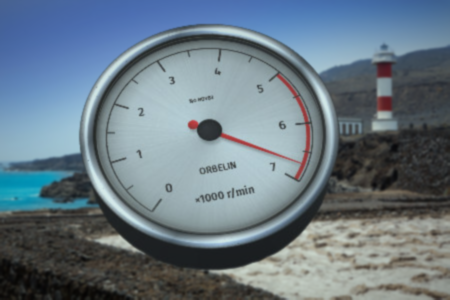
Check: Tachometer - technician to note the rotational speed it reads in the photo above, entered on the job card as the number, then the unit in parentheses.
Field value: 6750 (rpm)
